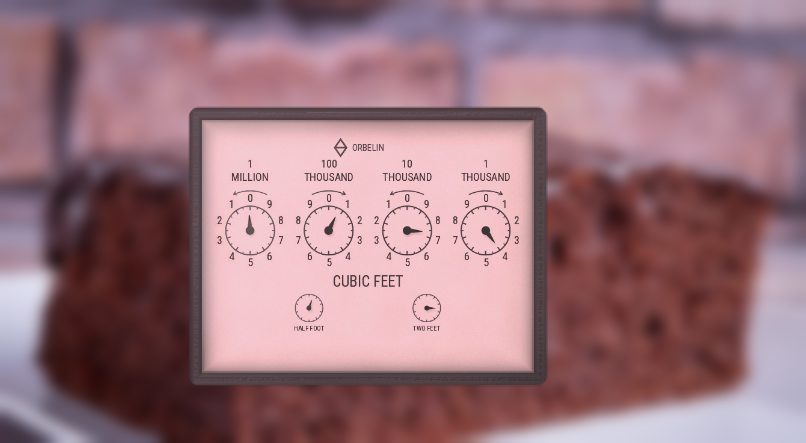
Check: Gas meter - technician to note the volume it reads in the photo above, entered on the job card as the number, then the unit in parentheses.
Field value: 7400 (ft³)
